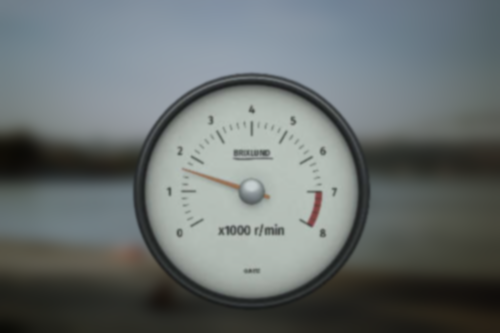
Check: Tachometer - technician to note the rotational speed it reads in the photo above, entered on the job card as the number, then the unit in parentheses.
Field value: 1600 (rpm)
